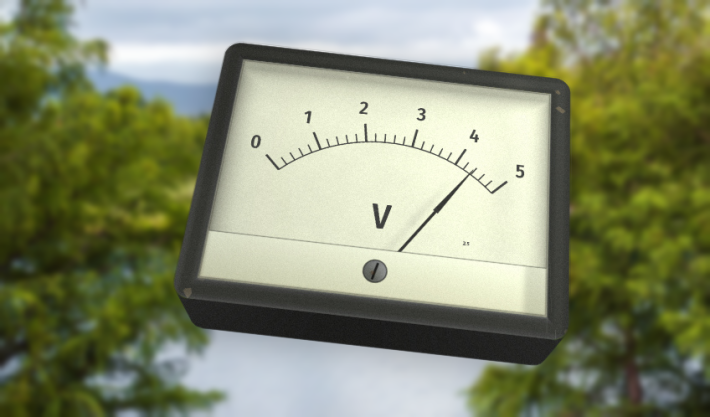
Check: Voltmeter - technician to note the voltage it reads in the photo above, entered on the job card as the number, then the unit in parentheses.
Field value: 4.4 (V)
